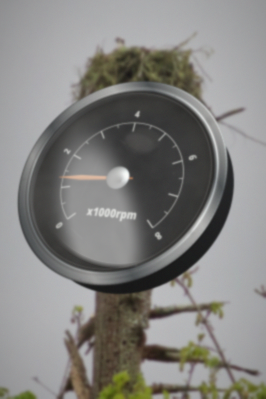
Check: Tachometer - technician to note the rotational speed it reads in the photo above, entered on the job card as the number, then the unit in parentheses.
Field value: 1250 (rpm)
